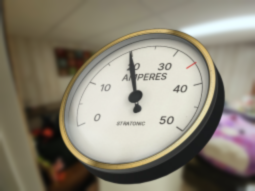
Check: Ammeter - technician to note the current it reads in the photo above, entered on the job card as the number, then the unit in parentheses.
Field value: 20 (A)
